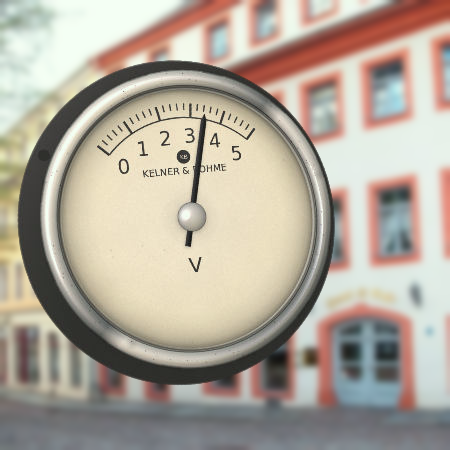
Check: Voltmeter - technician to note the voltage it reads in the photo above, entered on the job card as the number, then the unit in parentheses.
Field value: 3.4 (V)
